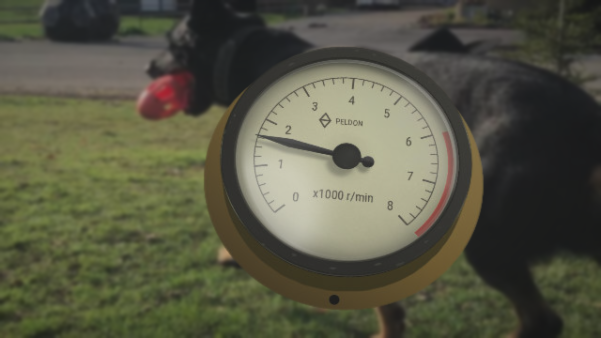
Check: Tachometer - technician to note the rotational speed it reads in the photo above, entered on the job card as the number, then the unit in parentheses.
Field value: 1600 (rpm)
